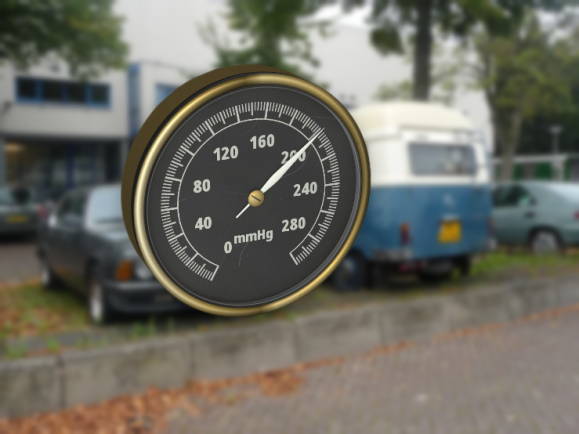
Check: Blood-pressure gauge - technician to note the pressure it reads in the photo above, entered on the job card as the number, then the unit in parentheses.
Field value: 200 (mmHg)
